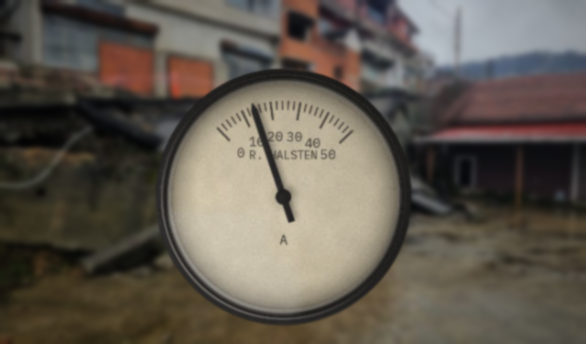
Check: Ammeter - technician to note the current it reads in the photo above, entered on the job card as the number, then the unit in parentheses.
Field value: 14 (A)
